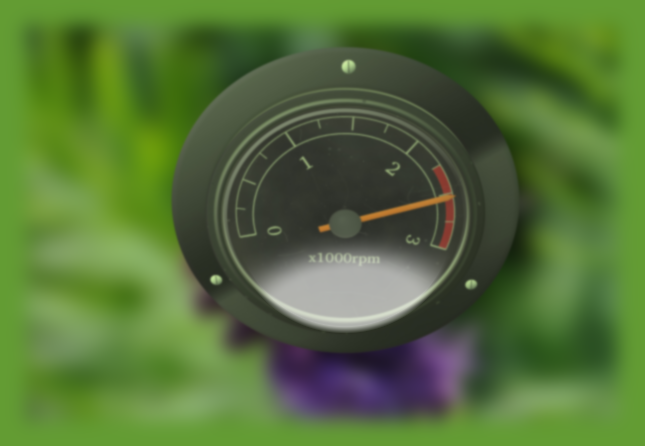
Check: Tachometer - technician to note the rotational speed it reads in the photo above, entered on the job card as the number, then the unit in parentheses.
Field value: 2500 (rpm)
